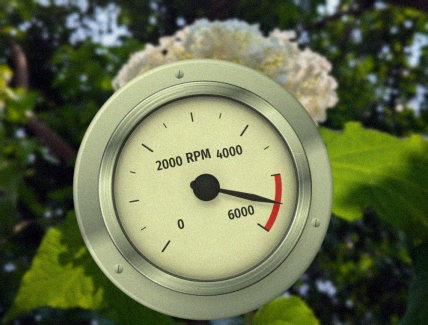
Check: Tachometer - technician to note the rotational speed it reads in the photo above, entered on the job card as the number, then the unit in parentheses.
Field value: 5500 (rpm)
